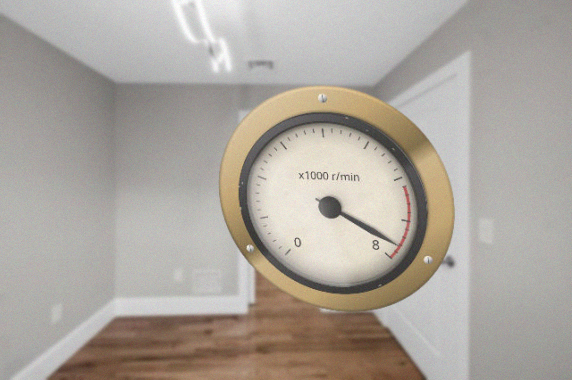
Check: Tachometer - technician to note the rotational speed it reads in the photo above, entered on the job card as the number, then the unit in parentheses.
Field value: 7600 (rpm)
